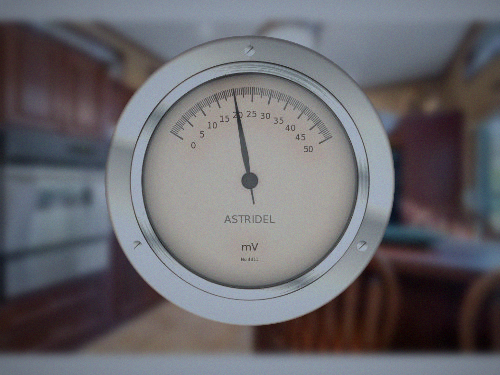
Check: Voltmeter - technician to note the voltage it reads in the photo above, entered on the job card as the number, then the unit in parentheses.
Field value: 20 (mV)
